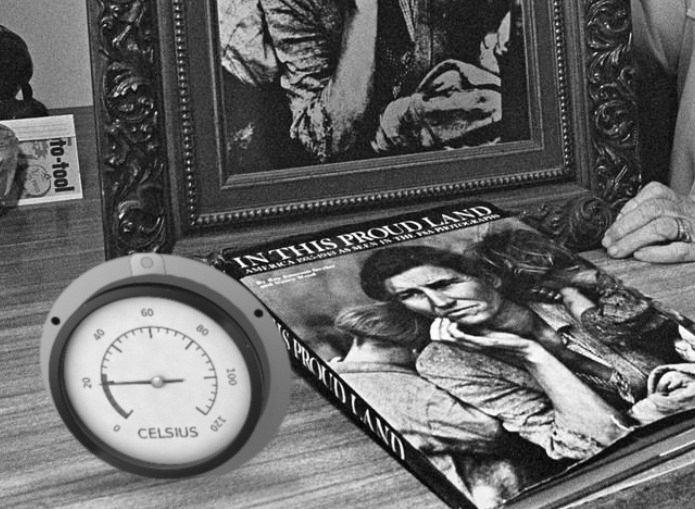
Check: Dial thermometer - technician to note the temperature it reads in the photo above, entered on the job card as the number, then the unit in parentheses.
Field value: 20 (°C)
